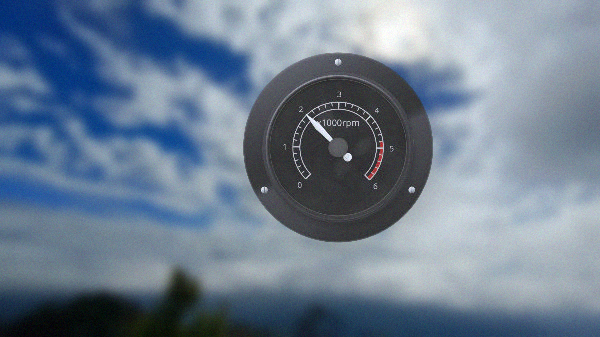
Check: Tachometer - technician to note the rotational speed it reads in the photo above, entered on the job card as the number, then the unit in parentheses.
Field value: 2000 (rpm)
